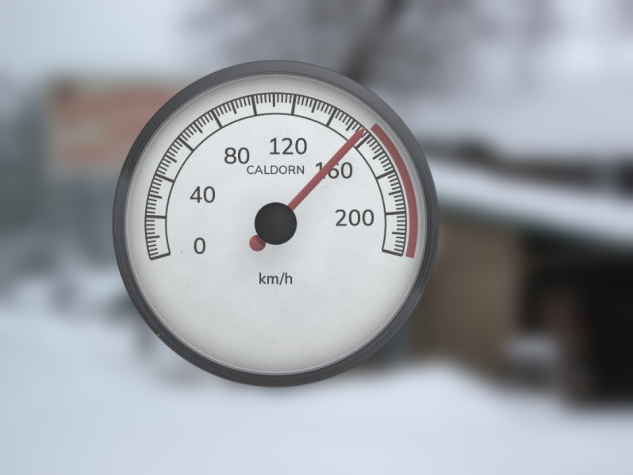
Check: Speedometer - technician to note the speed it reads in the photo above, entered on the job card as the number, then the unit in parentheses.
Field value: 156 (km/h)
